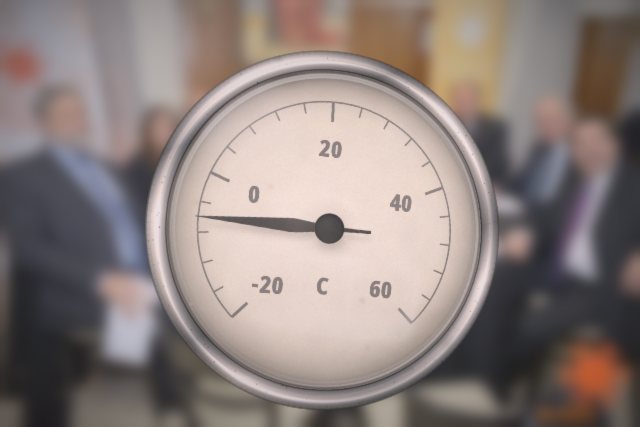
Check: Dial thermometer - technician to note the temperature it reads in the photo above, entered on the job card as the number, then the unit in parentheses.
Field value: -6 (°C)
